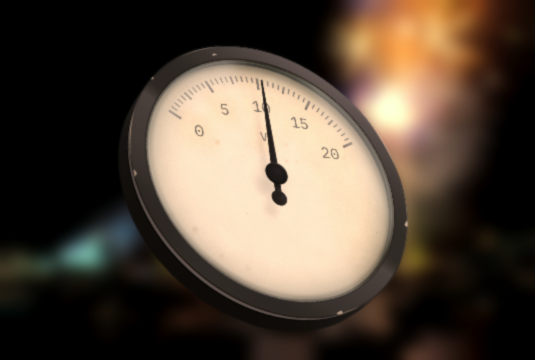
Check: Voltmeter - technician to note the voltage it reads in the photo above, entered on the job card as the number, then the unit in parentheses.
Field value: 10 (V)
